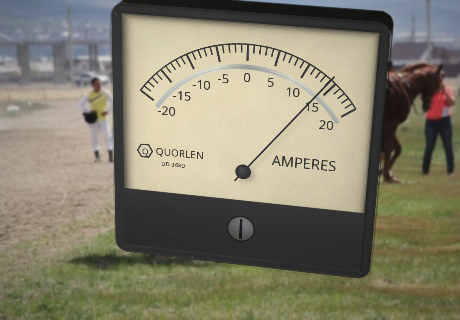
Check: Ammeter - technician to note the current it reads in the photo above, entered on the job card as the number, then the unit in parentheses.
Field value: 14 (A)
